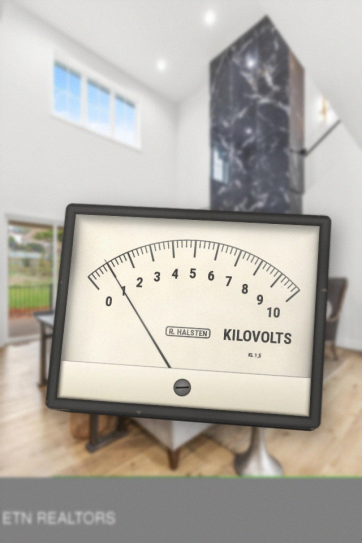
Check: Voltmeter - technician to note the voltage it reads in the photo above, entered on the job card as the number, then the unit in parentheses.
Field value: 1 (kV)
